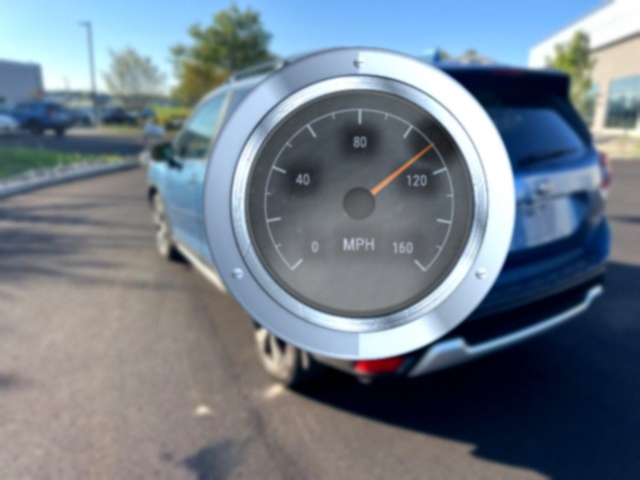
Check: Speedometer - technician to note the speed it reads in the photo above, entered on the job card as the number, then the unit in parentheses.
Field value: 110 (mph)
